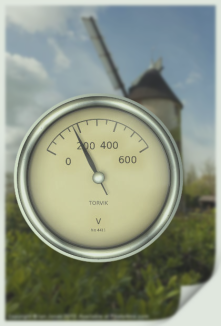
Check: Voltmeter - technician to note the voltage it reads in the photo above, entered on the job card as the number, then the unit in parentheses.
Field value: 175 (V)
